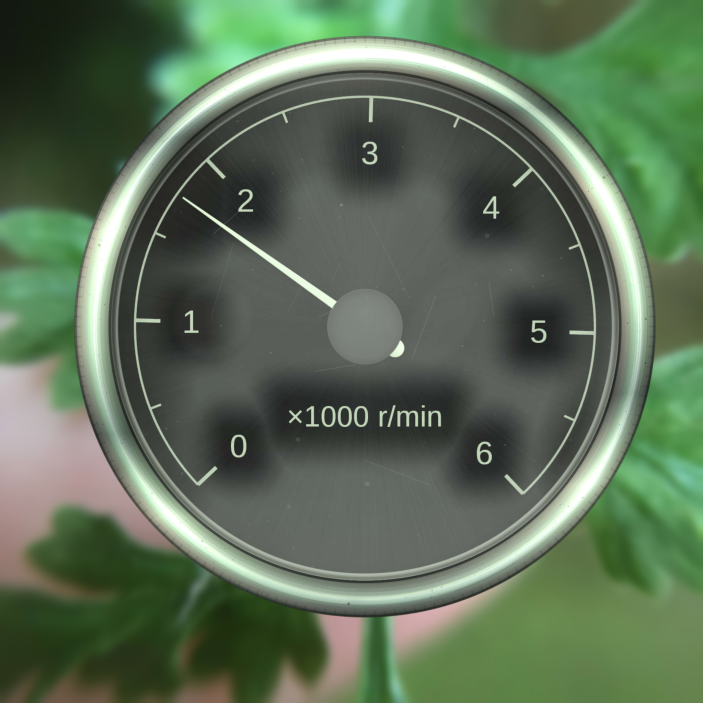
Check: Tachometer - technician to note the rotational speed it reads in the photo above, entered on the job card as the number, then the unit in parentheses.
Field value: 1750 (rpm)
